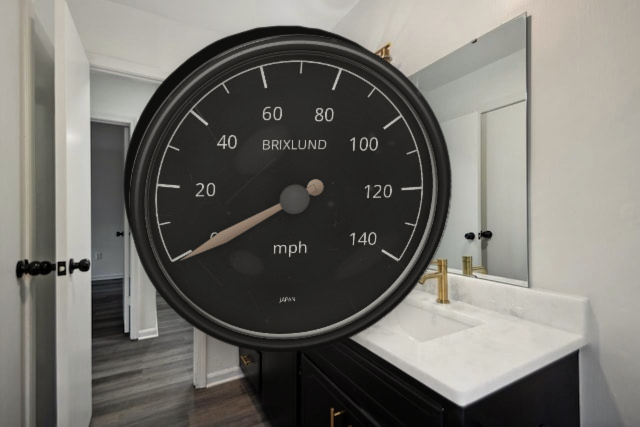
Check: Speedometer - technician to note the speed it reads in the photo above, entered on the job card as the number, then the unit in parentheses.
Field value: 0 (mph)
